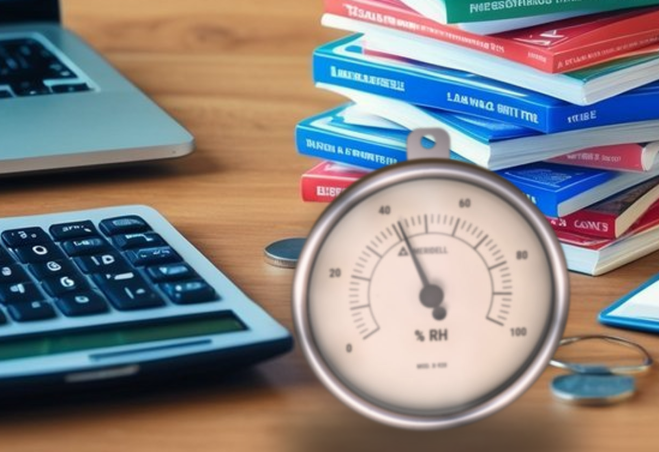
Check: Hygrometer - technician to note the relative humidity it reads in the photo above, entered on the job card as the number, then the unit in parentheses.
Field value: 42 (%)
